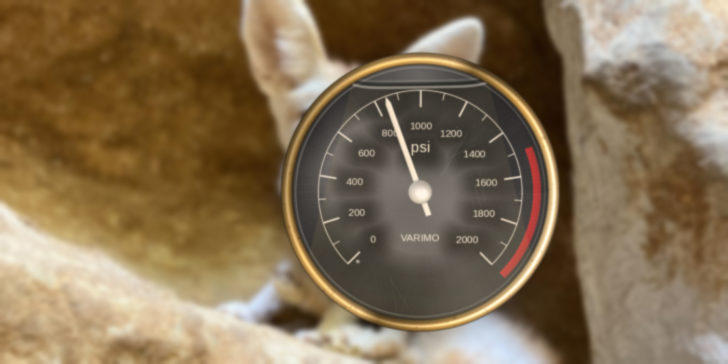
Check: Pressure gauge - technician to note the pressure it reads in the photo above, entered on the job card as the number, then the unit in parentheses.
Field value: 850 (psi)
